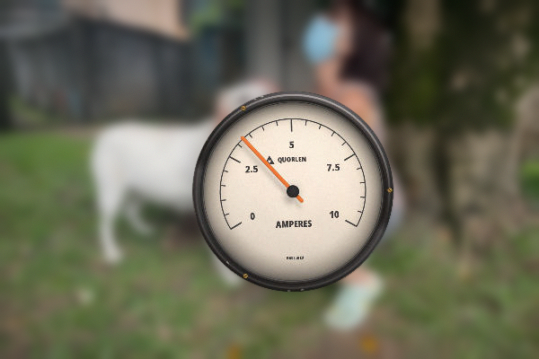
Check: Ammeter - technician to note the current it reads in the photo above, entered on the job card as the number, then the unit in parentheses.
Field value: 3.25 (A)
